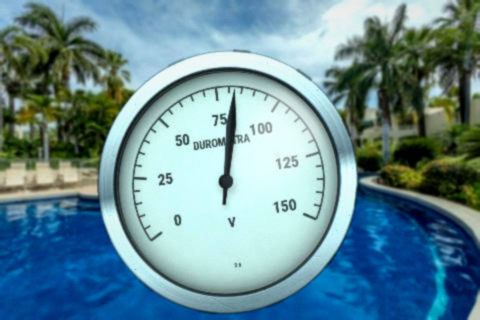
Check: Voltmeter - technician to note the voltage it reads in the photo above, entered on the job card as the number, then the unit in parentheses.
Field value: 82.5 (V)
